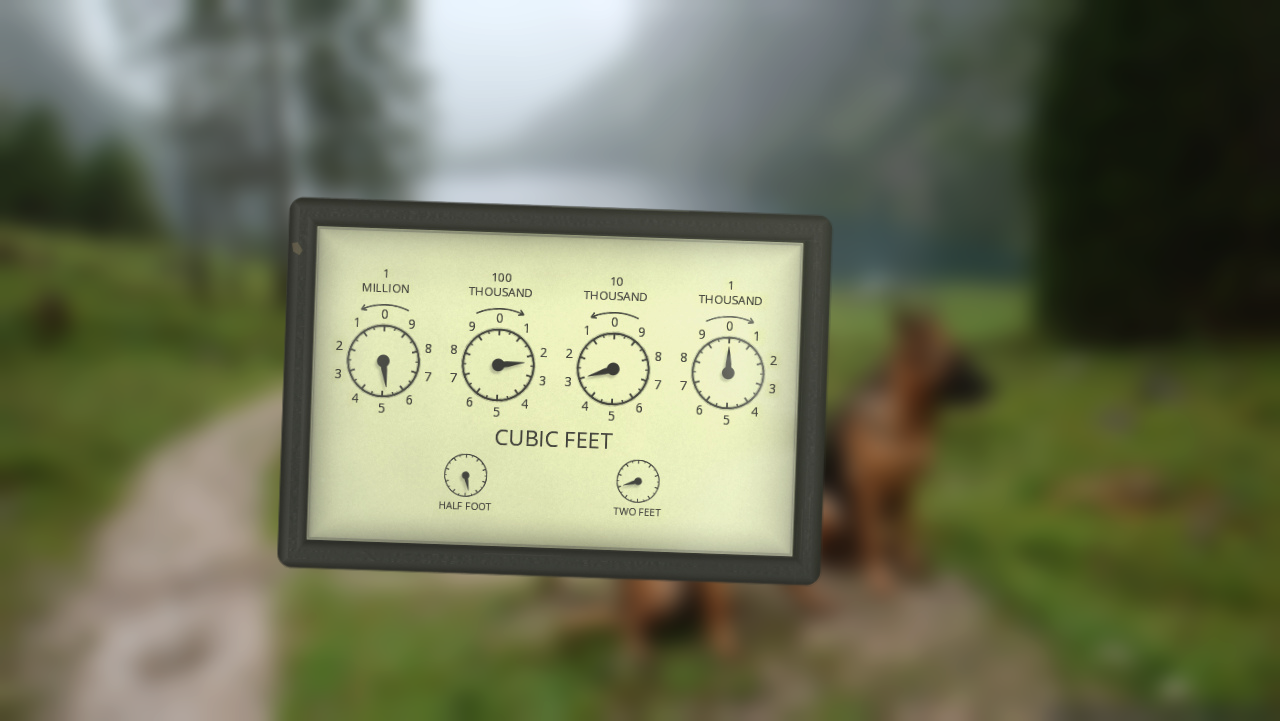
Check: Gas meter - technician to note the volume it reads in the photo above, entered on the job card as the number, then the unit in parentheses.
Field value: 523000 (ft³)
